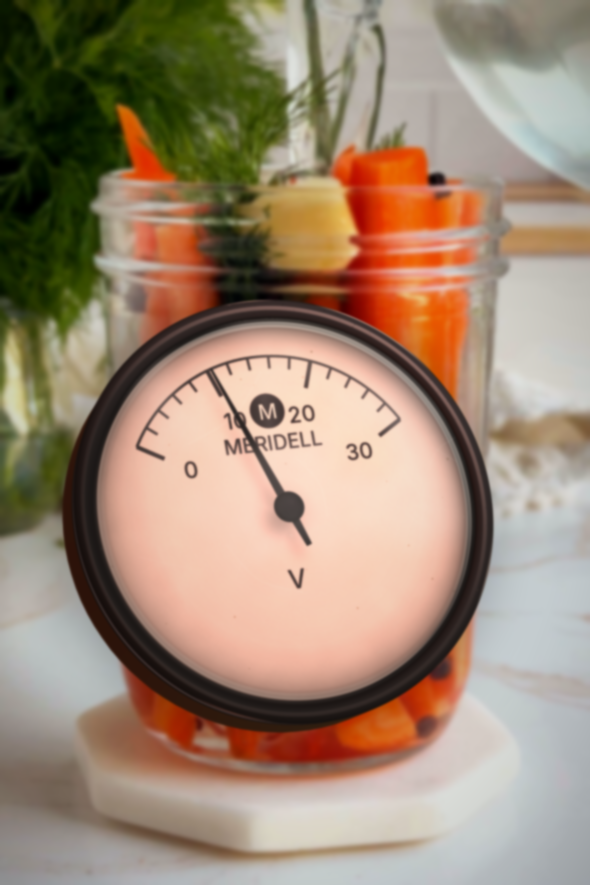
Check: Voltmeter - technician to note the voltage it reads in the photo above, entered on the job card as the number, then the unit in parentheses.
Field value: 10 (V)
